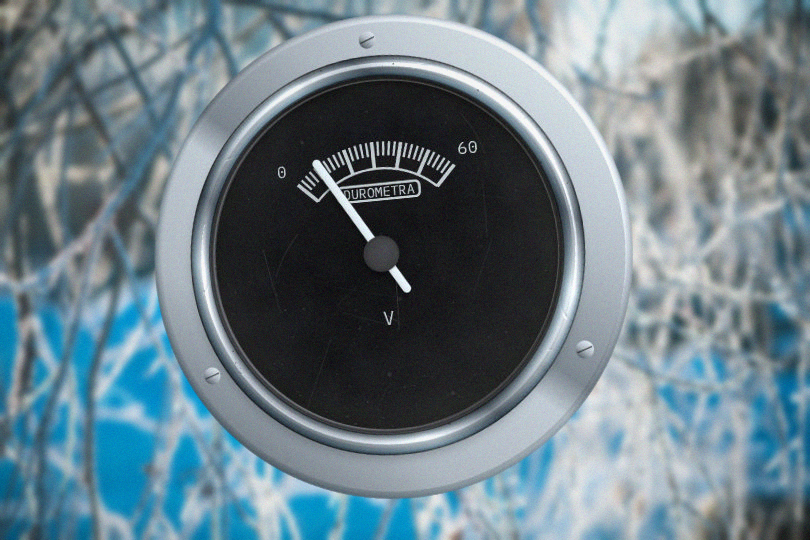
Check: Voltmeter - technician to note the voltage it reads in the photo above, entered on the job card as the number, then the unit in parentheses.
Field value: 10 (V)
